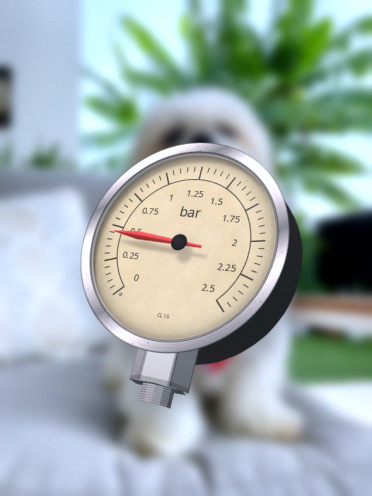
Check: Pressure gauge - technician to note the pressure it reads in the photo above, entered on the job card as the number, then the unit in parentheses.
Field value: 0.45 (bar)
